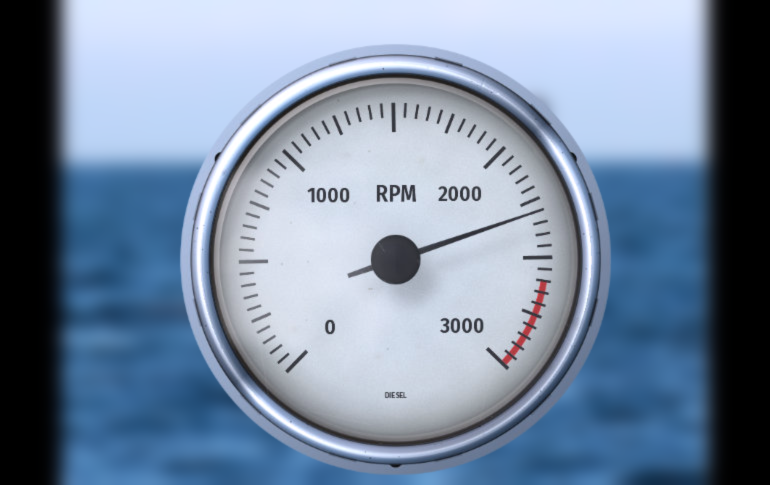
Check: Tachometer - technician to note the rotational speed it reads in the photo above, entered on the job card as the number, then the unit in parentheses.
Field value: 2300 (rpm)
